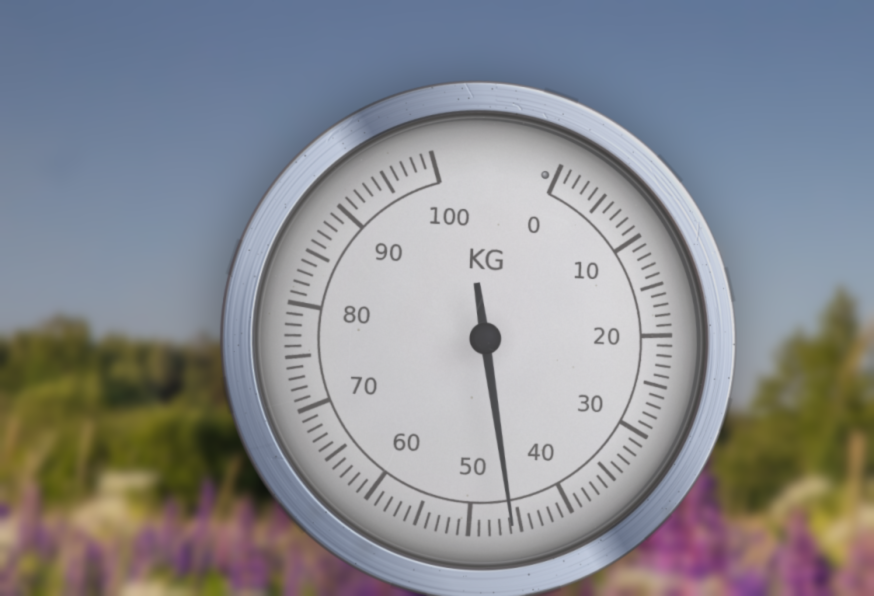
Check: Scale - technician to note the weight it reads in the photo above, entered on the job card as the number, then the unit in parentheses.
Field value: 46 (kg)
